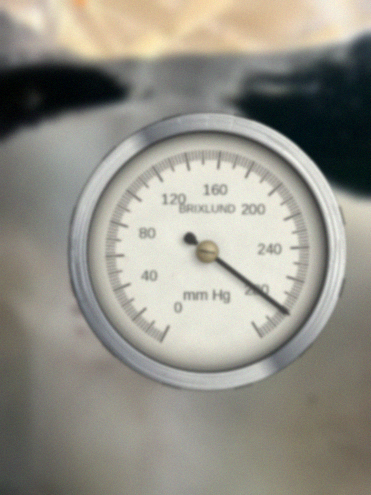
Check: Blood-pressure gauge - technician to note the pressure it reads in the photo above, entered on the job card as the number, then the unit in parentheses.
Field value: 280 (mmHg)
